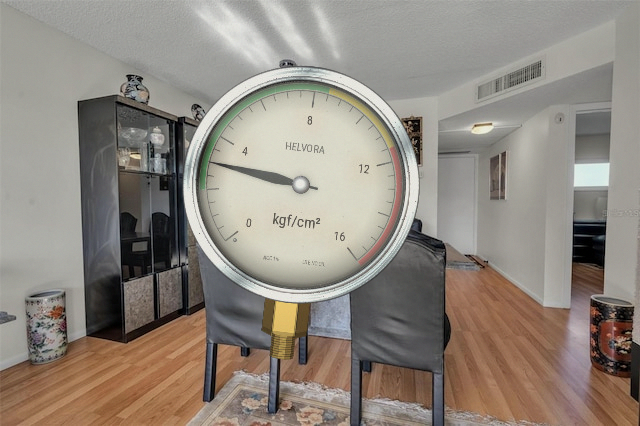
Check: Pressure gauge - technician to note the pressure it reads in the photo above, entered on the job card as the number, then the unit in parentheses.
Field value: 3 (kg/cm²)
